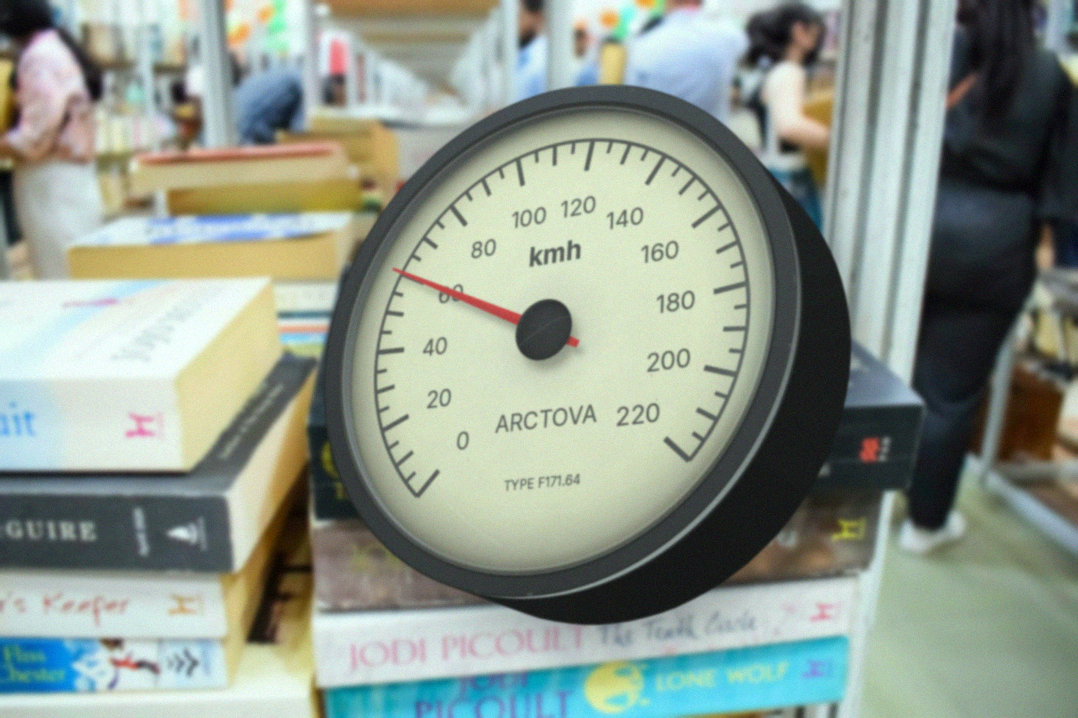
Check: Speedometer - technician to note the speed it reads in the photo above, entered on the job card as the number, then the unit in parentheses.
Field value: 60 (km/h)
